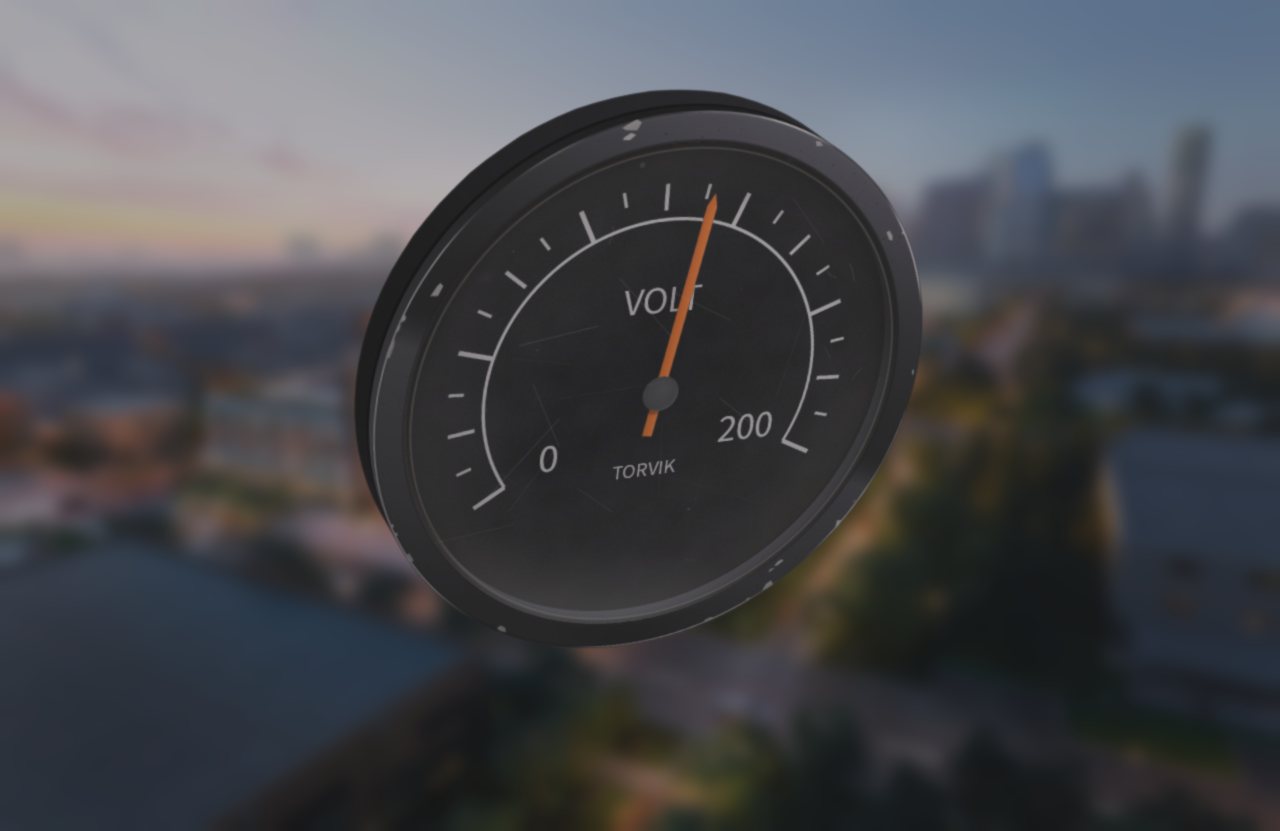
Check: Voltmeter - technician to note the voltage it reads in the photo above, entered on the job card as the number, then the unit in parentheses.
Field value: 110 (V)
